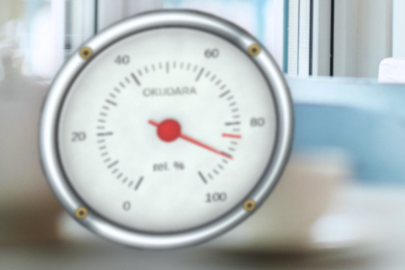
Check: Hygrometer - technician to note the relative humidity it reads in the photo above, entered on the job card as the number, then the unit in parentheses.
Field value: 90 (%)
